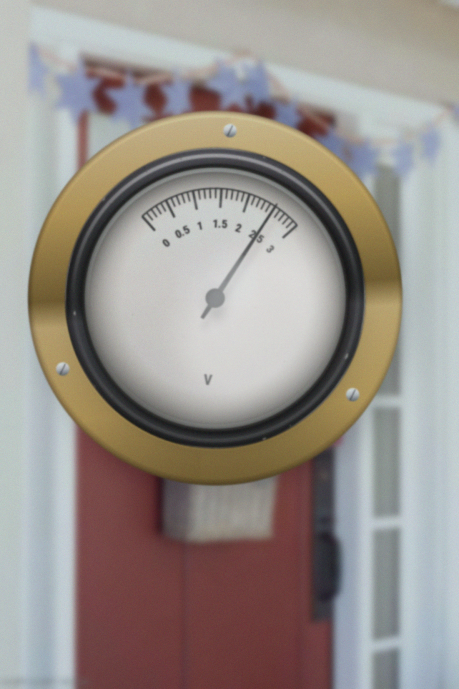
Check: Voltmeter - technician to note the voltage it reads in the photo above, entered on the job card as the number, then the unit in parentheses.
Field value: 2.5 (V)
